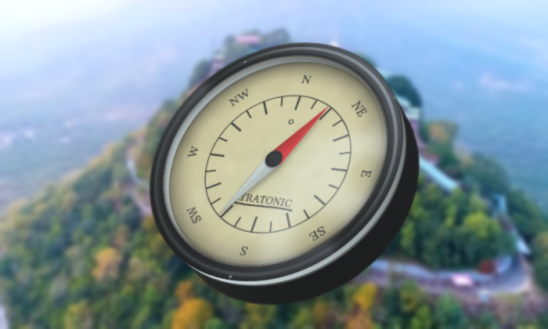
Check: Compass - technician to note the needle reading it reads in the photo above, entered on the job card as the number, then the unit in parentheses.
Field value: 30 (°)
